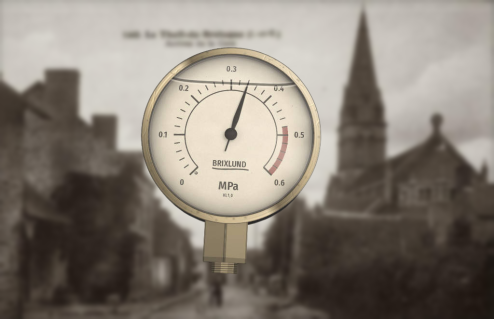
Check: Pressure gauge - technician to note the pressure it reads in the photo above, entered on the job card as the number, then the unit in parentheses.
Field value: 0.34 (MPa)
